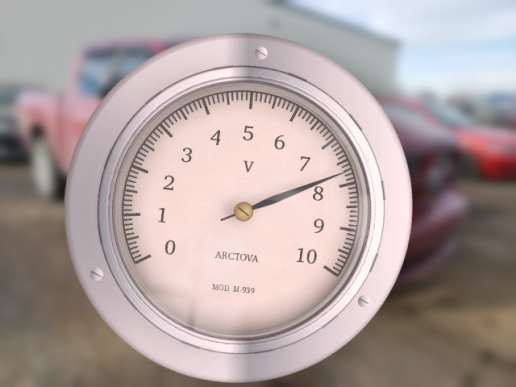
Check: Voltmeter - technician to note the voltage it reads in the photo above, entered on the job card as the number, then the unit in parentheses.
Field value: 7.7 (V)
